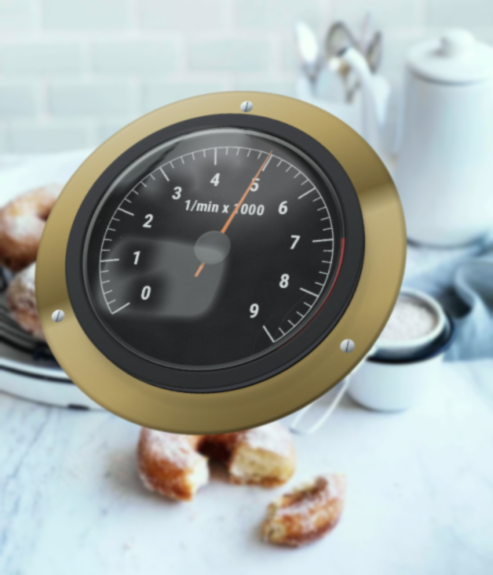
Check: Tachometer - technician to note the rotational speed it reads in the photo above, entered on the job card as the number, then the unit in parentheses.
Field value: 5000 (rpm)
